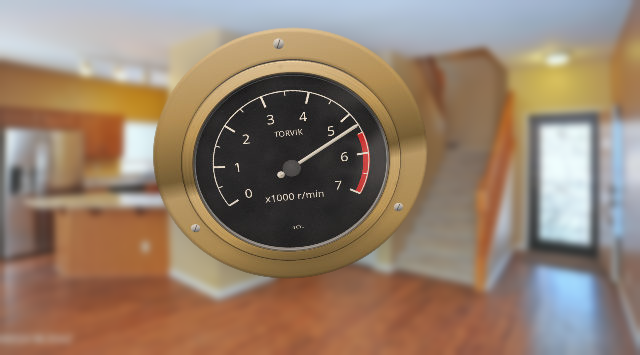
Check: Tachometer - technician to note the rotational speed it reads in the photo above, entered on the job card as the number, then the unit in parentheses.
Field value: 5250 (rpm)
